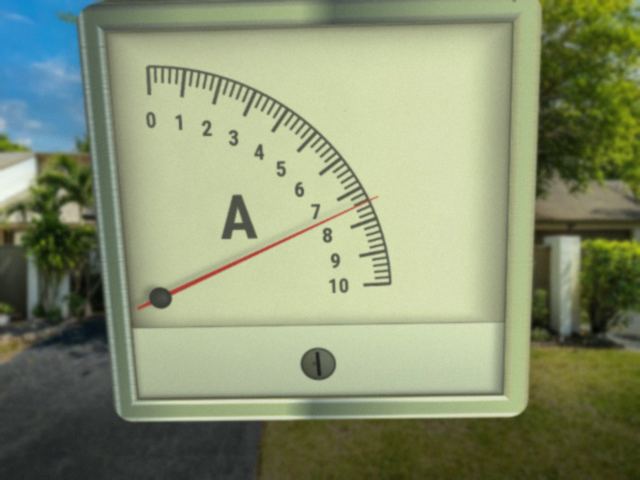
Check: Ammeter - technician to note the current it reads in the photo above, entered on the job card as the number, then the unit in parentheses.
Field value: 7.4 (A)
